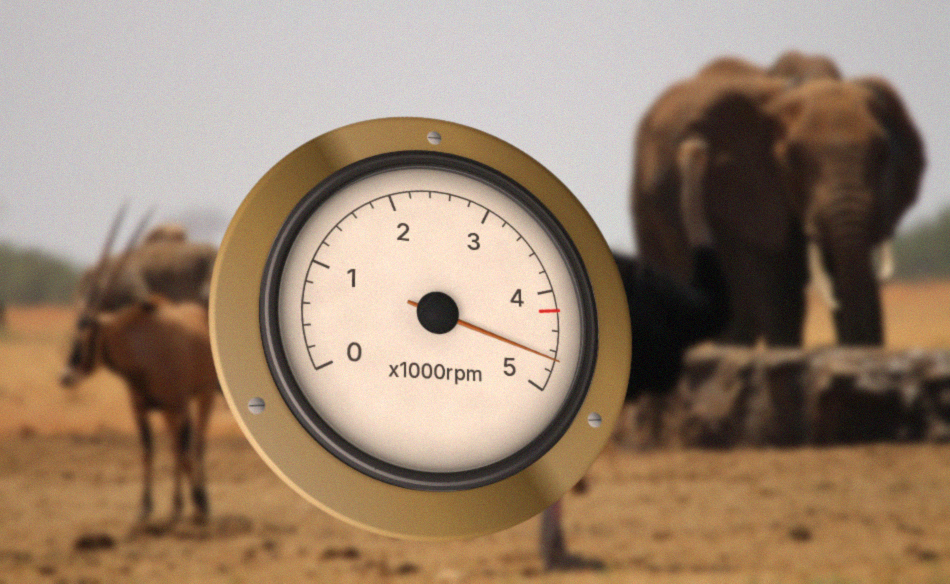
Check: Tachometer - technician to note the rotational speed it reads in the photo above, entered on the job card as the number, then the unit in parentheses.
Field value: 4700 (rpm)
